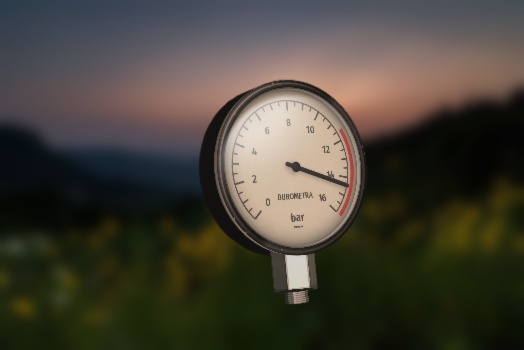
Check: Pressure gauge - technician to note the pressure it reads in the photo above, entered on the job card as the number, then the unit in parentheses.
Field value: 14.5 (bar)
